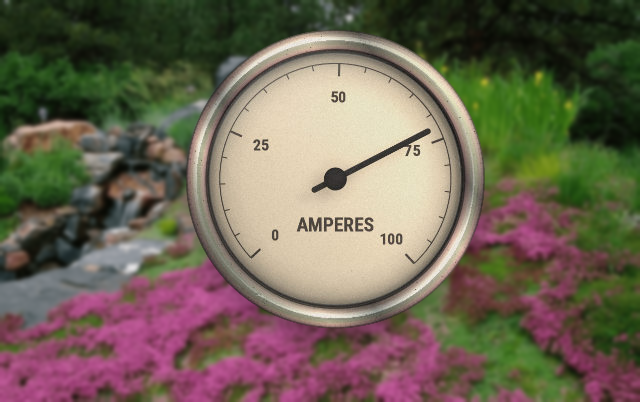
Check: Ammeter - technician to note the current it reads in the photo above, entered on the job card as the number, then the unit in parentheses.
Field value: 72.5 (A)
